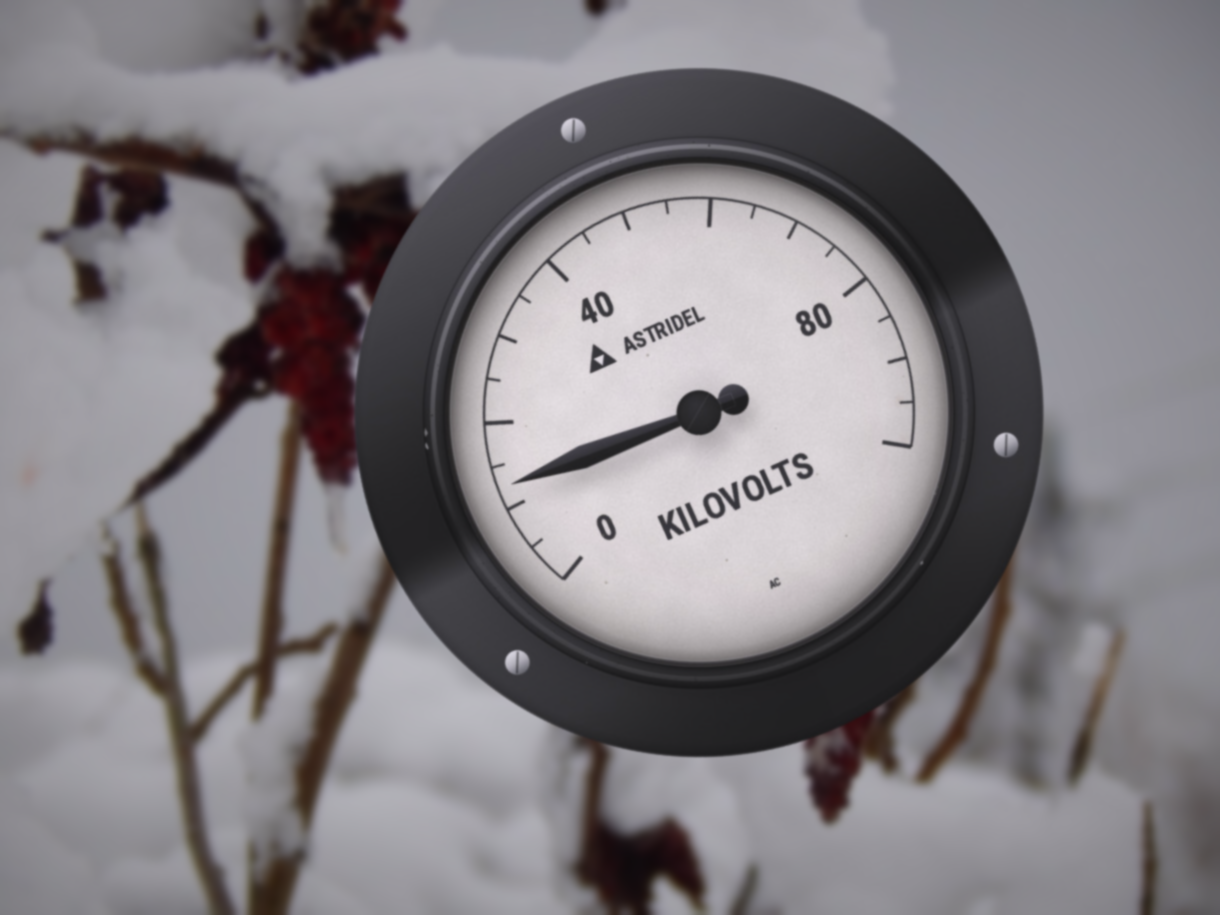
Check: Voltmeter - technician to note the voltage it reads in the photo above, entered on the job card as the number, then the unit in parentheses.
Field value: 12.5 (kV)
